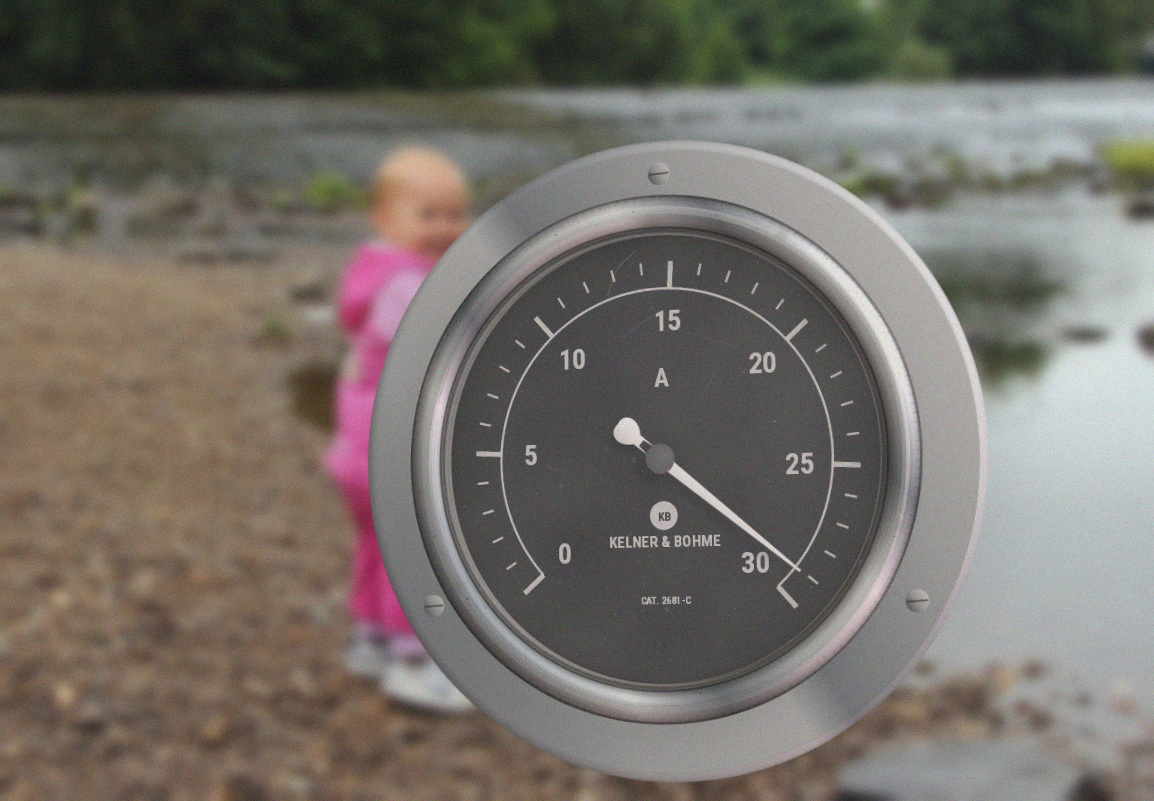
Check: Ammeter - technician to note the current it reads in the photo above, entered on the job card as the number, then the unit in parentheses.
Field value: 29 (A)
